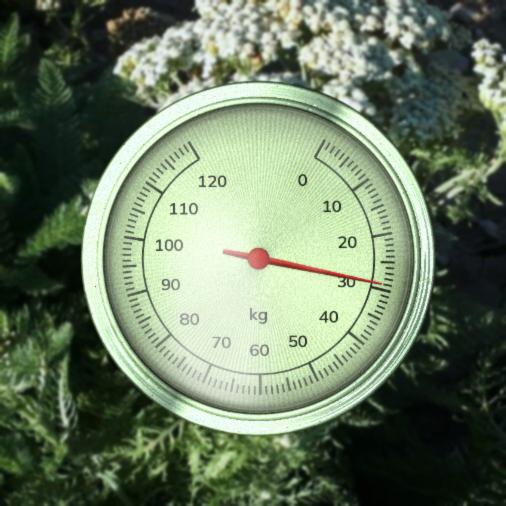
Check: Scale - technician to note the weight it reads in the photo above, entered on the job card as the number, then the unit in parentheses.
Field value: 29 (kg)
